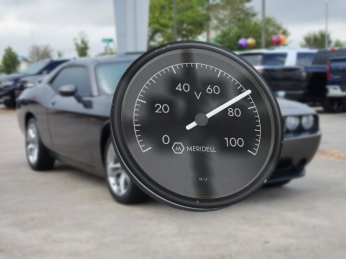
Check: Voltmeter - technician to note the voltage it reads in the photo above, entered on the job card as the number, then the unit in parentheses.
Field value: 74 (V)
